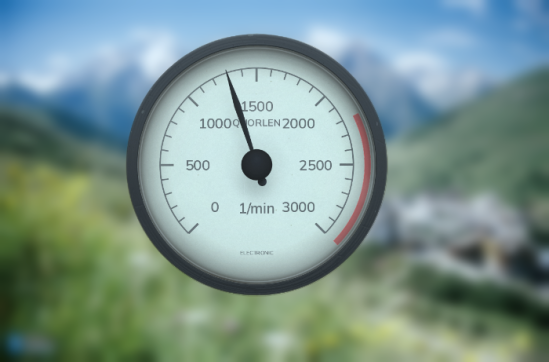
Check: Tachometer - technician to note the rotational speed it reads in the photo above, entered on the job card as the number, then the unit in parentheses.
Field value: 1300 (rpm)
